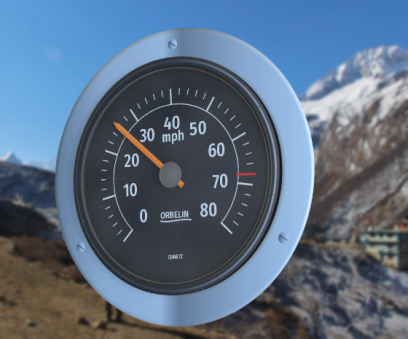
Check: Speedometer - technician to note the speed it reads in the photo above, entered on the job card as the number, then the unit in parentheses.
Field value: 26 (mph)
